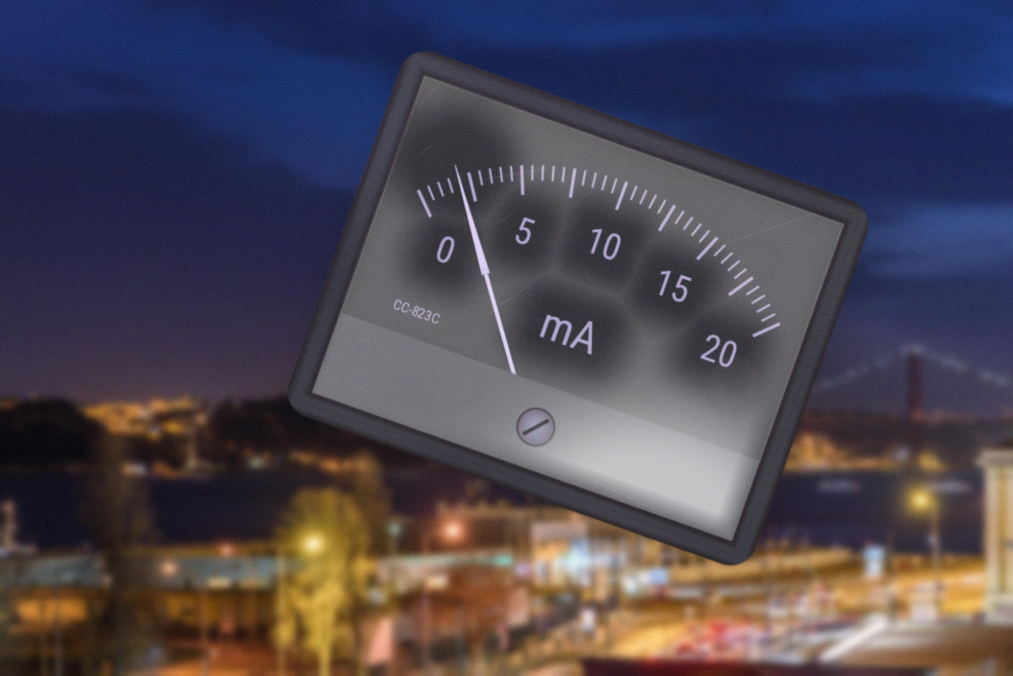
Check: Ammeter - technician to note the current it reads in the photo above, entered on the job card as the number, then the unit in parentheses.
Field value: 2 (mA)
